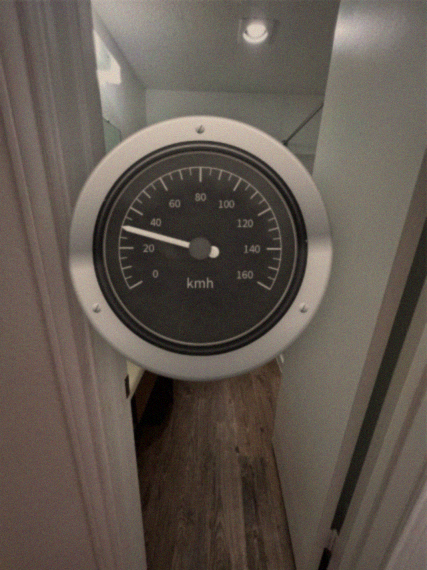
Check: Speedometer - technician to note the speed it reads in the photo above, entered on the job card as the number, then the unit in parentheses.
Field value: 30 (km/h)
